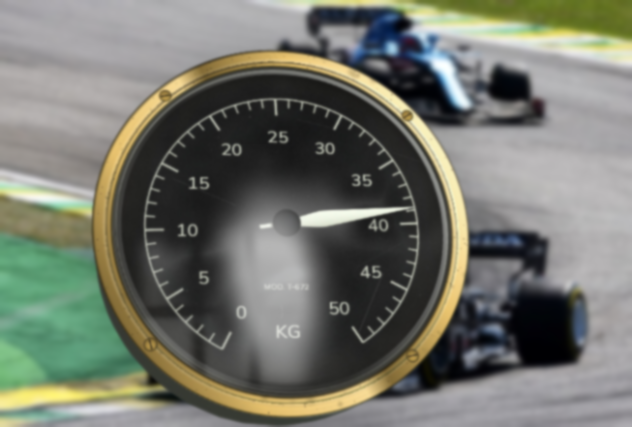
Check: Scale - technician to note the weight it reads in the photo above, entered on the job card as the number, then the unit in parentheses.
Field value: 39 (kg)
